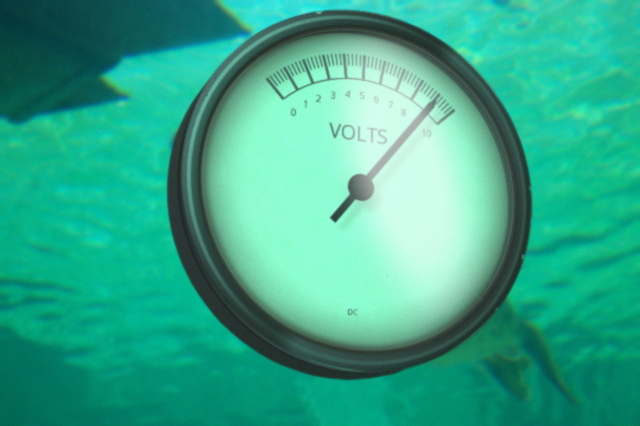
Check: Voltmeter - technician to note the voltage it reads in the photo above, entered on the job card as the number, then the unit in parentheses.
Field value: 9 (V)
